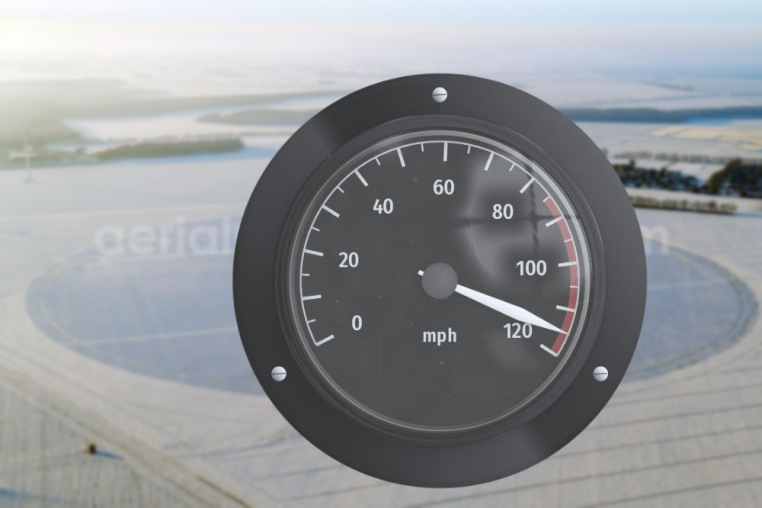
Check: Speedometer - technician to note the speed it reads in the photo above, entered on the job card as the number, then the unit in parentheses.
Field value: 115 (mph)
